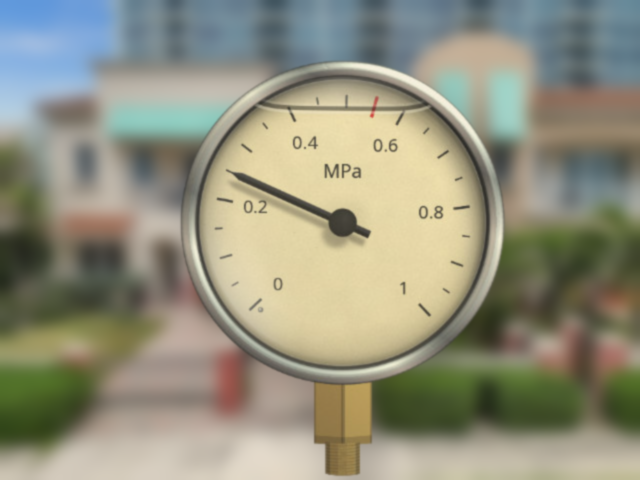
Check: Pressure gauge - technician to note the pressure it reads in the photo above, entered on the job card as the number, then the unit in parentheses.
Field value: 0.25 (MPa)
